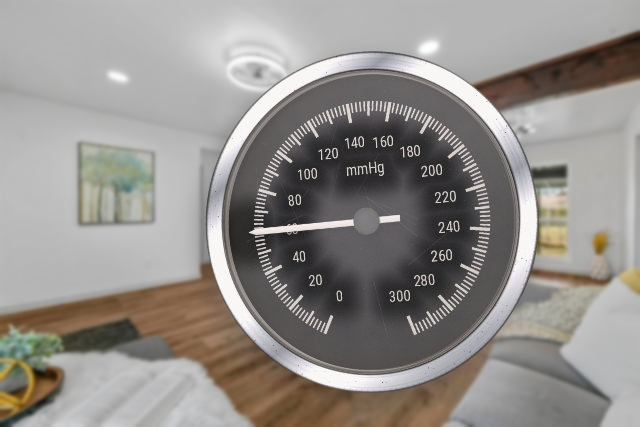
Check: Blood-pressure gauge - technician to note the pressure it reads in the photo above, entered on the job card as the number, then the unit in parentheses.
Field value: 60 (mmHg)
